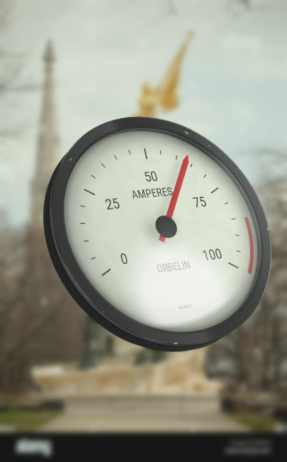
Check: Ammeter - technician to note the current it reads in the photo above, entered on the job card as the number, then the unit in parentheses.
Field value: 62.5 (A)
